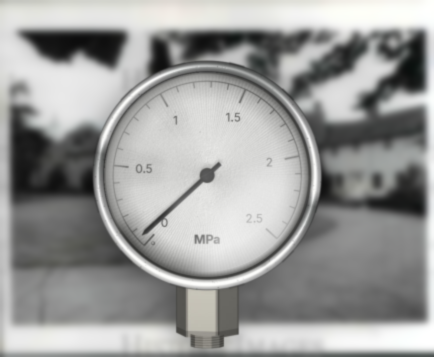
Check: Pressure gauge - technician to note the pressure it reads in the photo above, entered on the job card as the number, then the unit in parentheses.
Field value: 0.05 (MPa)
